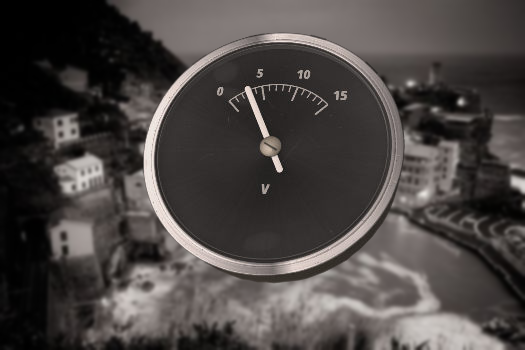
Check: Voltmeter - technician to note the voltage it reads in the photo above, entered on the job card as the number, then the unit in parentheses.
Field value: 3 (V)
